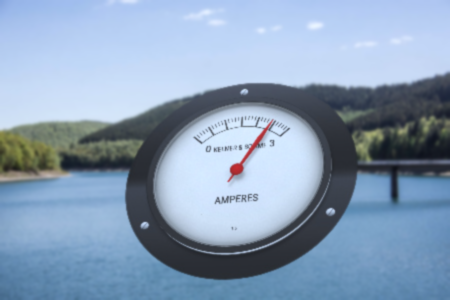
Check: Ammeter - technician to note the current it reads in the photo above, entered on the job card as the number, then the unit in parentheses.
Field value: 2.5 (A)
